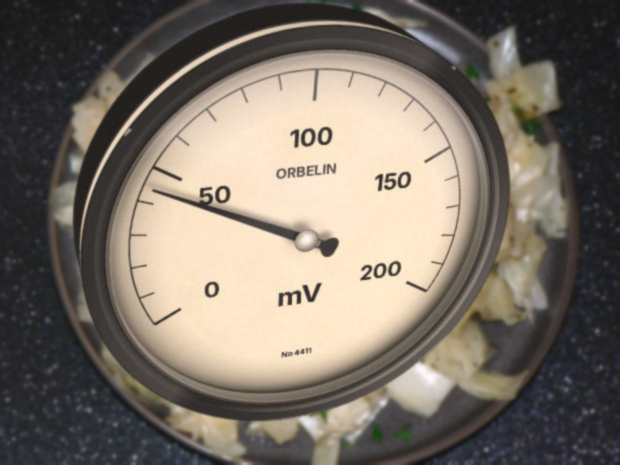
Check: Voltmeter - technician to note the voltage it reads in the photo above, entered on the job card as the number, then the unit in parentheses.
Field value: 45 (mV)
